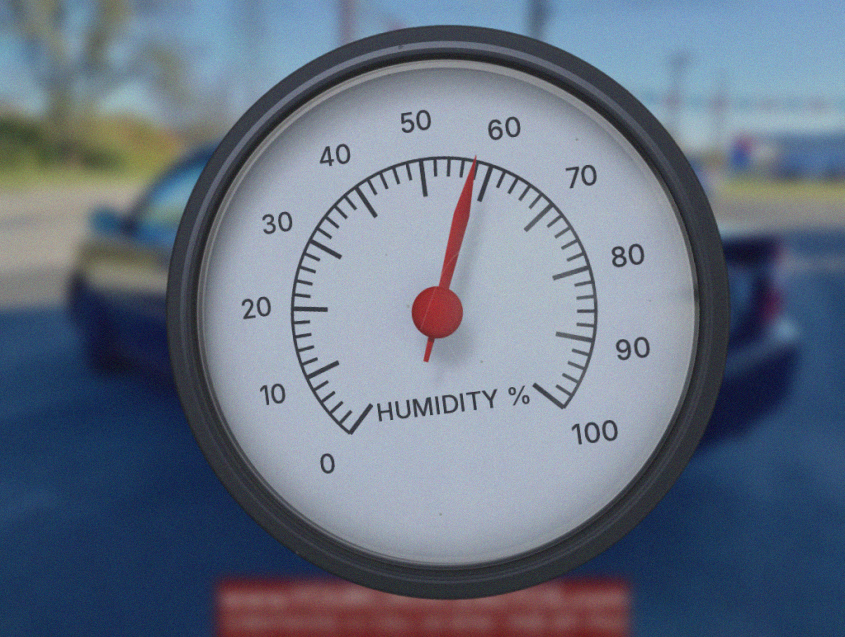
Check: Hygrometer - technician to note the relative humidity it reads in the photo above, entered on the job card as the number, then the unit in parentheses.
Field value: 58 (%)
